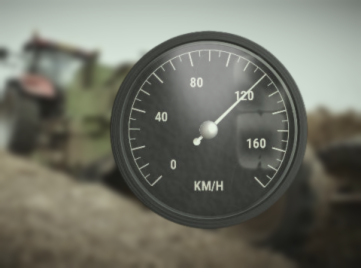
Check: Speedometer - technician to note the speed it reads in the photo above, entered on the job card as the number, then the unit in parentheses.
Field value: 120 (km/h)
